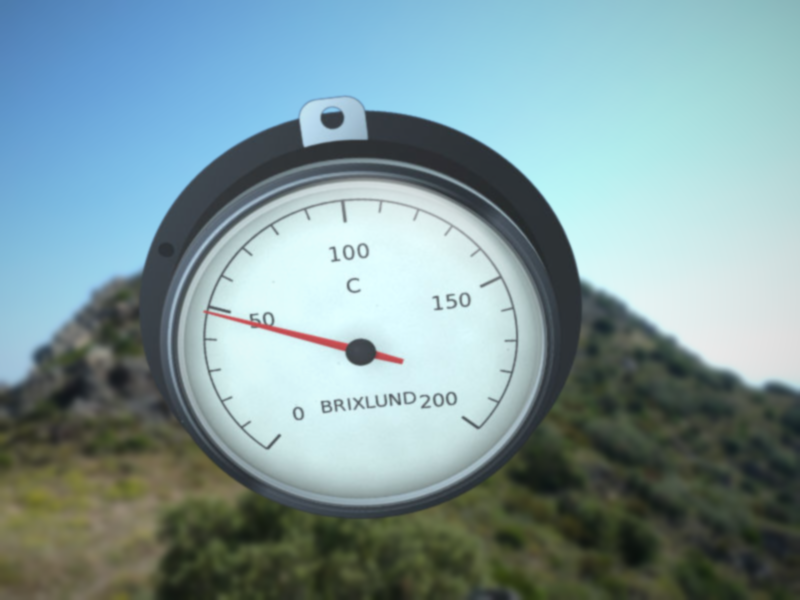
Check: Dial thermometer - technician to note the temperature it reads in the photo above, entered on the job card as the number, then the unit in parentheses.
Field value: 50 (°C)
